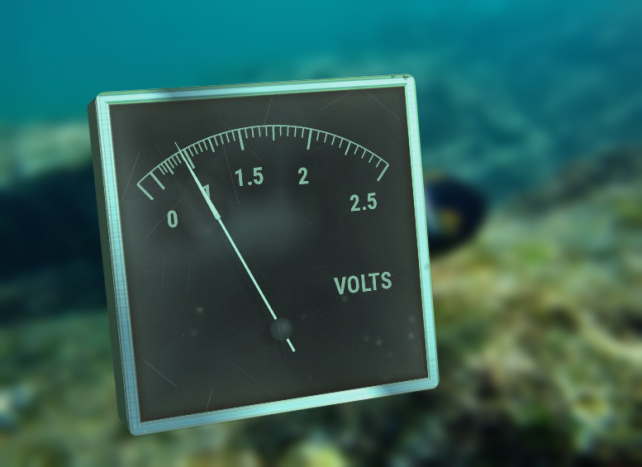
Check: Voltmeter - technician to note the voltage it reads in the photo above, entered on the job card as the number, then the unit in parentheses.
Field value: 0.95 (V)
